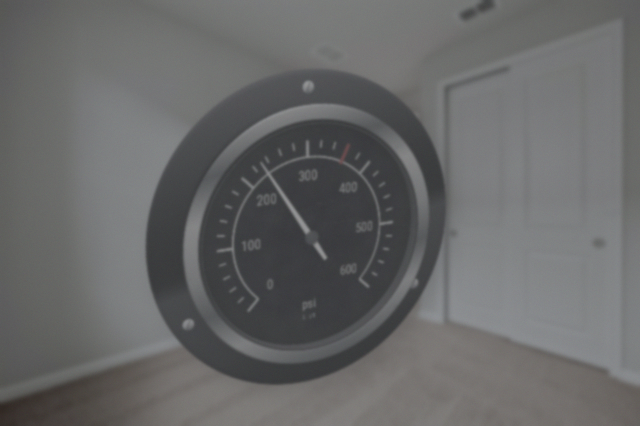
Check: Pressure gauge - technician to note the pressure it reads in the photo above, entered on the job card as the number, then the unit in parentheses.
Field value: 230 (psi)
